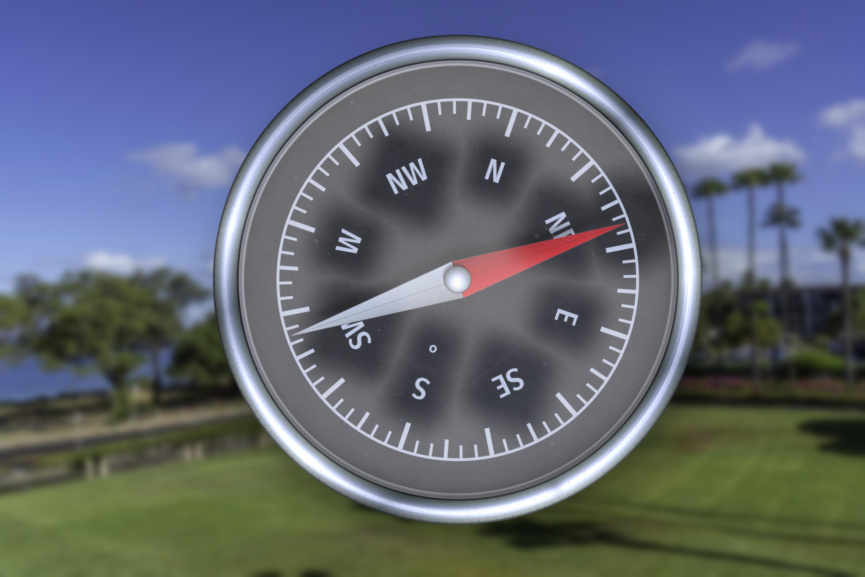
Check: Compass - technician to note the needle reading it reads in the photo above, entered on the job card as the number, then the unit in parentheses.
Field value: 52.5 (°)
